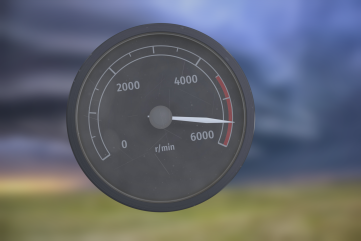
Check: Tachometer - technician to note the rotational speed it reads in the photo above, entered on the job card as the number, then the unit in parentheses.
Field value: 5500 (rpm)
